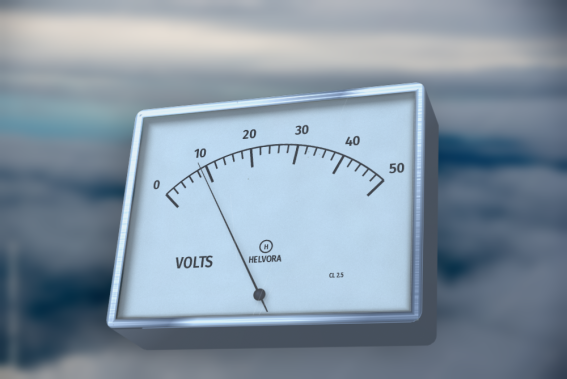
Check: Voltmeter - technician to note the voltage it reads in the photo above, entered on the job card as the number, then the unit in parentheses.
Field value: 9 (V)
